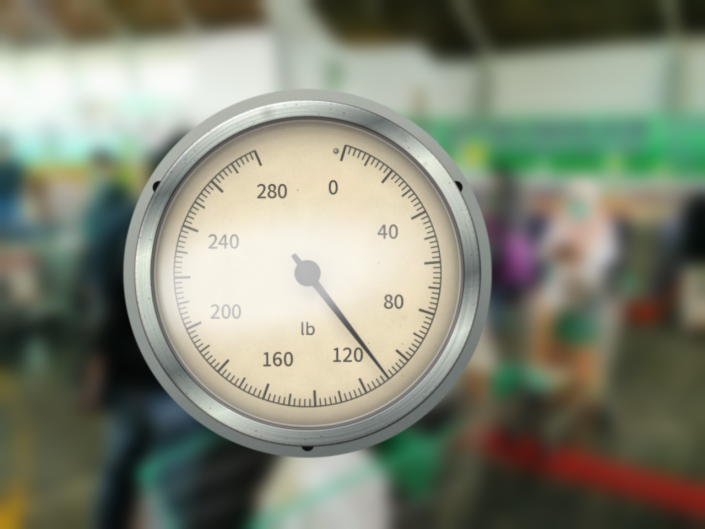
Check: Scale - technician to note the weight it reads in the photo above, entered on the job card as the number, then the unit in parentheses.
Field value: 110 (lb)
